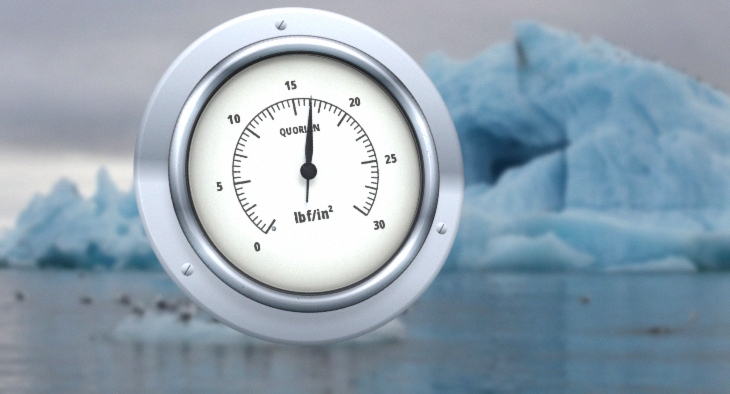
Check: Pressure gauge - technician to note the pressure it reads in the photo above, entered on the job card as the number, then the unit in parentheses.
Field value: 16.5 (psi)
